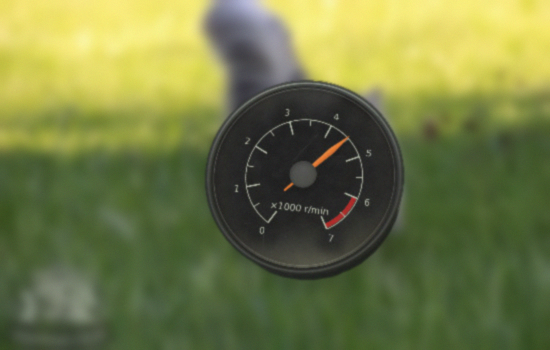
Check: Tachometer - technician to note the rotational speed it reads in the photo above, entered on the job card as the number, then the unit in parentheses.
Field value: 4500 (rpm)
